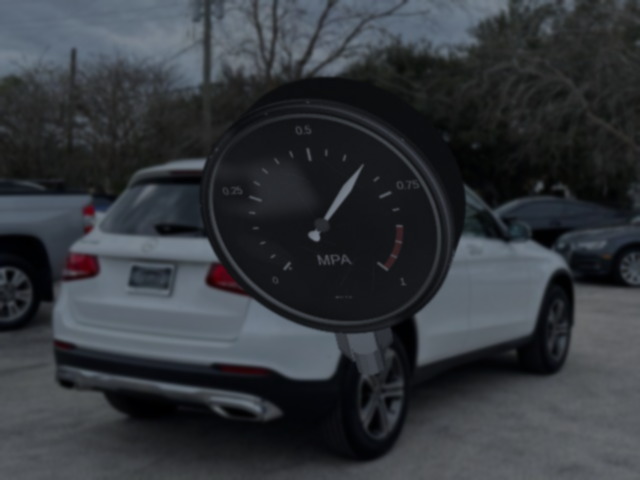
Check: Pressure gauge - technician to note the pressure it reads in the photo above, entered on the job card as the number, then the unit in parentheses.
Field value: 0.65 (MPa)
